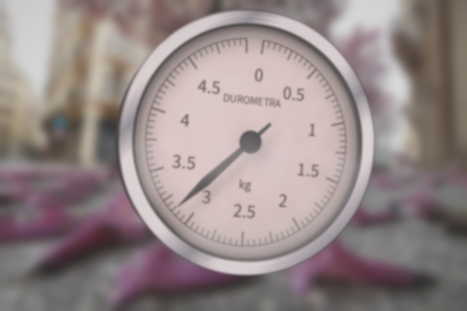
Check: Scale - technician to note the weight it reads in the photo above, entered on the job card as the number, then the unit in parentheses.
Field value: 3.15 (kg)
